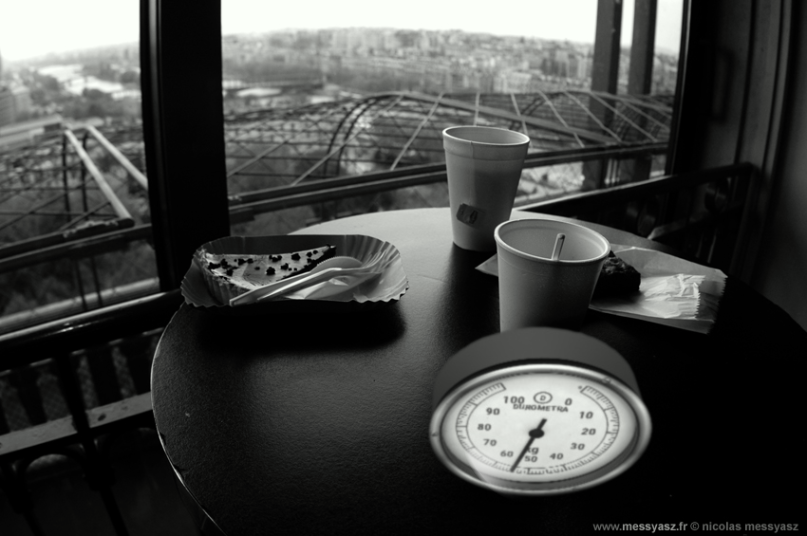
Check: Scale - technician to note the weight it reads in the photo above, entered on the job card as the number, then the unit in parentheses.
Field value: 55 (kg)
